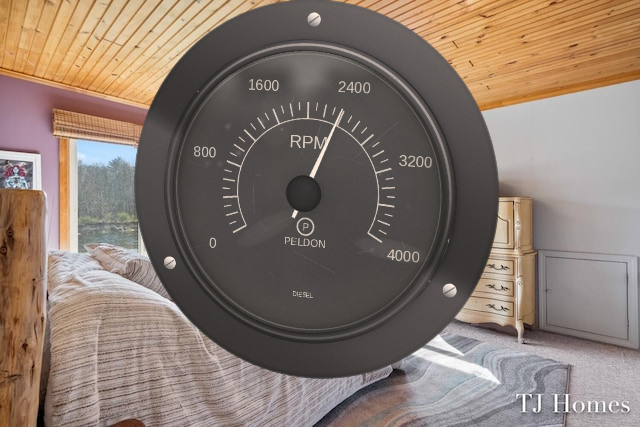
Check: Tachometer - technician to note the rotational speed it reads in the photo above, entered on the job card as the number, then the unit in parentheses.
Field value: 2400 (rpm)
